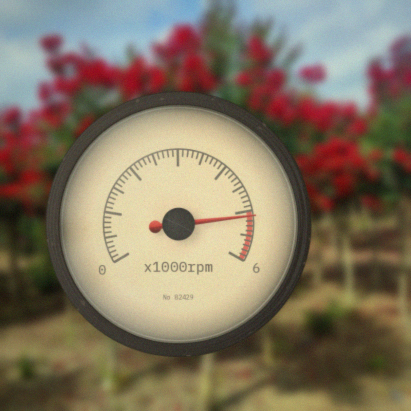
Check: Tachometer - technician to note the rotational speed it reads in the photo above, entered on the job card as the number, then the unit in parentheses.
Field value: 5100 (rpm)
